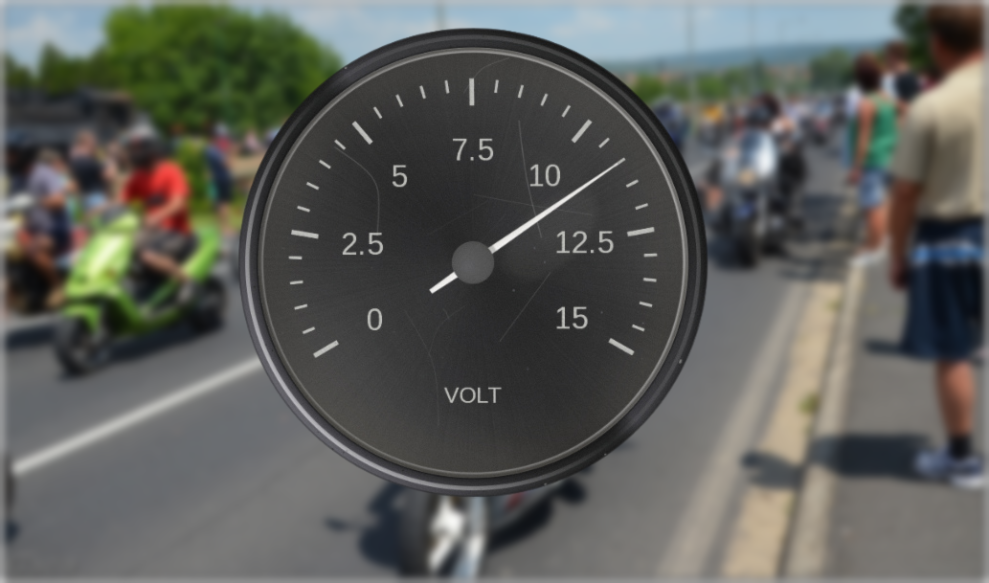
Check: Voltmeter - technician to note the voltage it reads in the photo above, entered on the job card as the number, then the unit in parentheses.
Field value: 11 (V)
